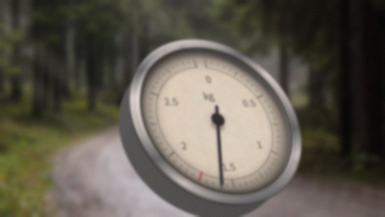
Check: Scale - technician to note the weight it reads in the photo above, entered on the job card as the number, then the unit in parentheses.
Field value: 1.6 (kg)
